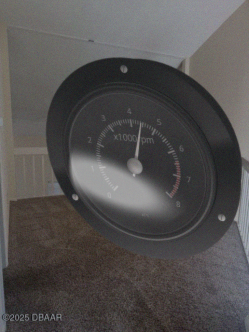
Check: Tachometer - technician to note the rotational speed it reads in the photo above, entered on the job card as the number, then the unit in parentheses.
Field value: 4500 (rpm)
